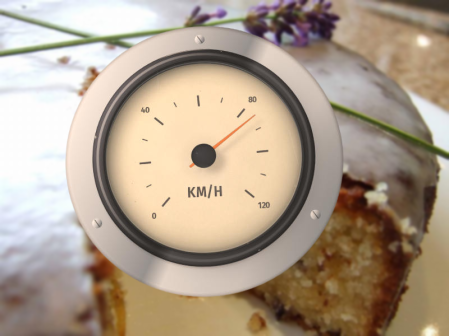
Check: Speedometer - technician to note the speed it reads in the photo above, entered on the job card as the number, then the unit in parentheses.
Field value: 85 (km/h)
